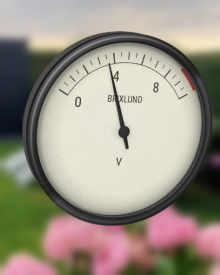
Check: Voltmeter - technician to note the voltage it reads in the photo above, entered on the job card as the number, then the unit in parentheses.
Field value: 3.5 (V)
